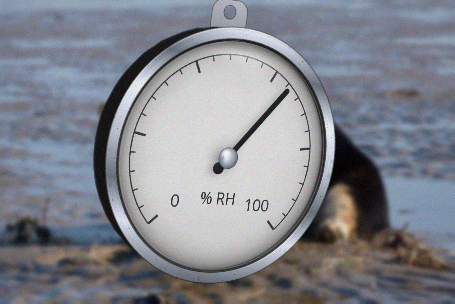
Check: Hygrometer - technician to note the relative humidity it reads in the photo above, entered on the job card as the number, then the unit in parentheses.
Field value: 64 (%)
